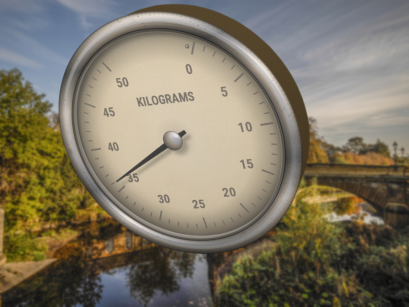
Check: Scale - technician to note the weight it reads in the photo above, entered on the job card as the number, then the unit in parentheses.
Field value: 36 (kg)
